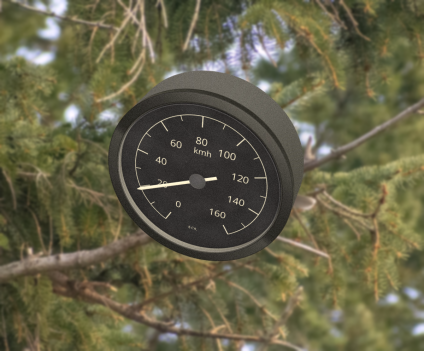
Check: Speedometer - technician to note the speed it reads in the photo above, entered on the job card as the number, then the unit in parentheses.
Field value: 20 (km/h)
